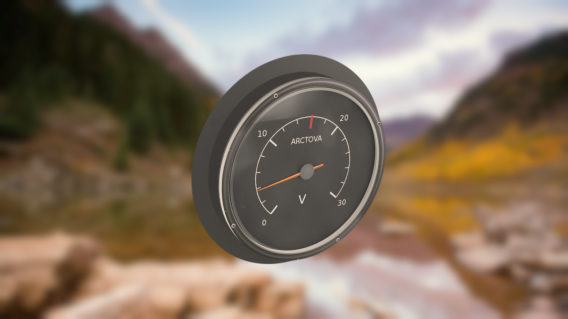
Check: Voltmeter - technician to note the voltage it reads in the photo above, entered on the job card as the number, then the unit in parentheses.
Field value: 4 (V)
